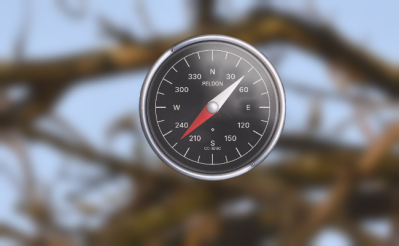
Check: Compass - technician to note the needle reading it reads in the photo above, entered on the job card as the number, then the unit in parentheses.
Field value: 225 (°)
